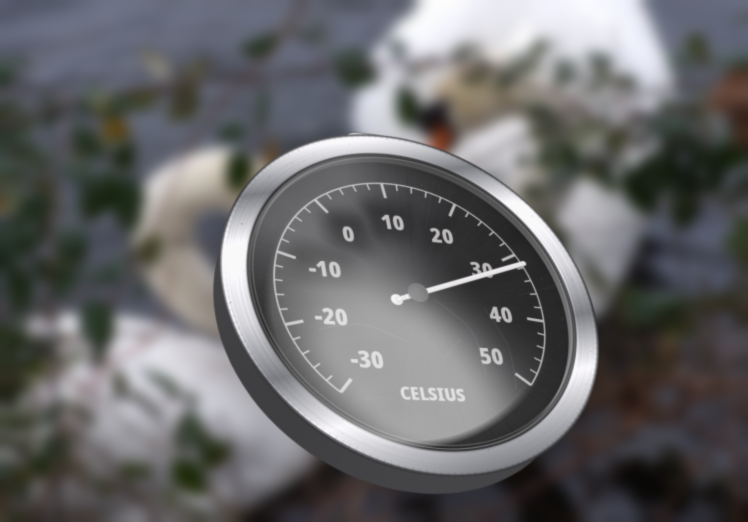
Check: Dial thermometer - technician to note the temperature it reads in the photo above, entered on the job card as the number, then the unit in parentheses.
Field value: 32 (°C)
